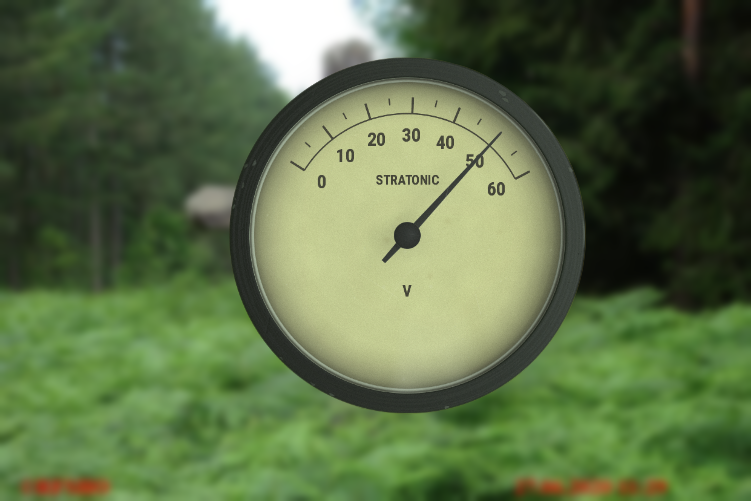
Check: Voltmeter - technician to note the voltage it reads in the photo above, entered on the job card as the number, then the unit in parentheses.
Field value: 50 (V)
